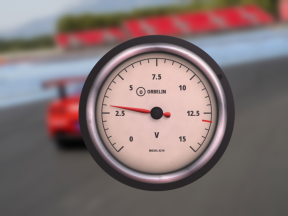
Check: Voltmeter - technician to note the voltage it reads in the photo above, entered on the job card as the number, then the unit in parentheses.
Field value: 3 (V)
